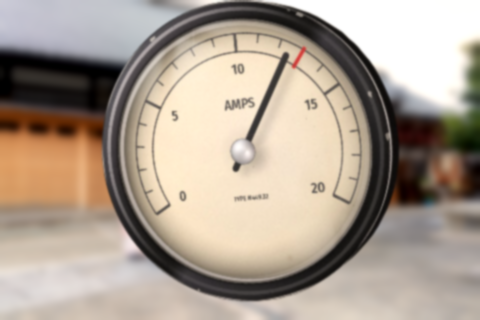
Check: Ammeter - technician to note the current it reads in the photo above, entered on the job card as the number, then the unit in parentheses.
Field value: 12.5 (A)
